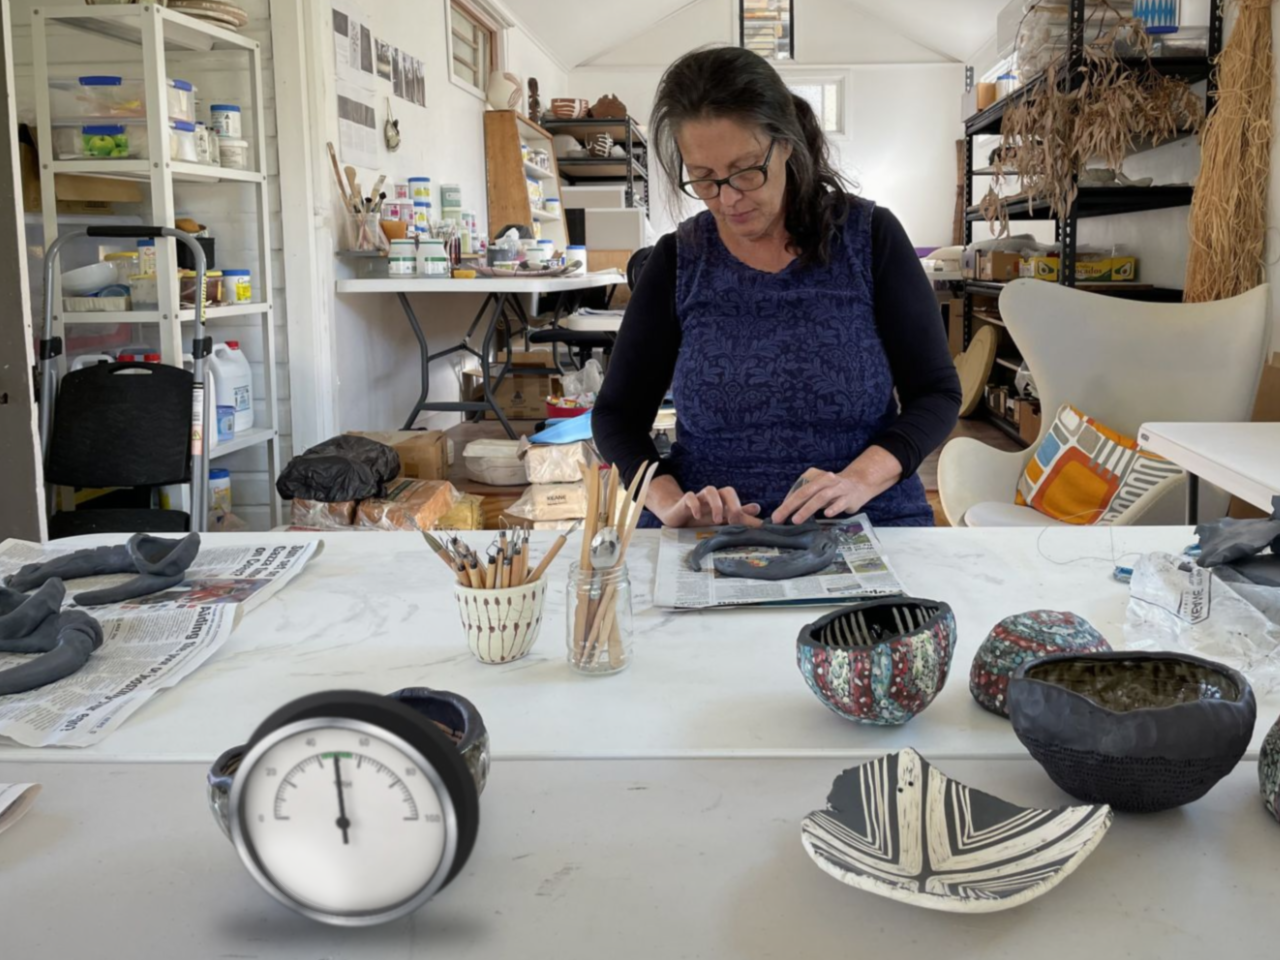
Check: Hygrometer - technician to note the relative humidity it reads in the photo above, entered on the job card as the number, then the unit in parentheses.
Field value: 50 (%)
